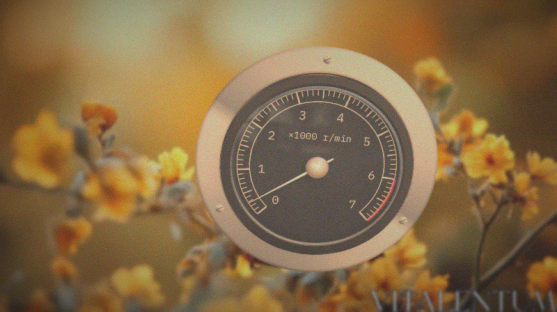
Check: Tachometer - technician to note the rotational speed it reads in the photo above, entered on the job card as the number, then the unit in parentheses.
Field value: 300 (rpm)
